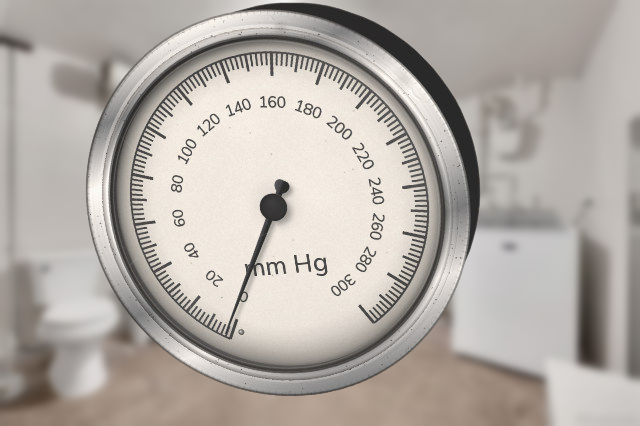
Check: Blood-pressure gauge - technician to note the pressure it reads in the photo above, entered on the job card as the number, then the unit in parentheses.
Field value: 2 (mmHg)
